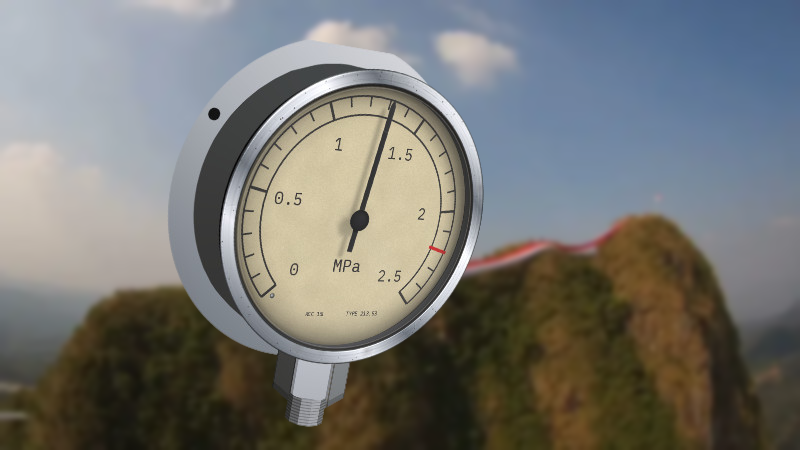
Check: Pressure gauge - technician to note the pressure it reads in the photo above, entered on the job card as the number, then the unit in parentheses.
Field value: 1.3 (MPa)
